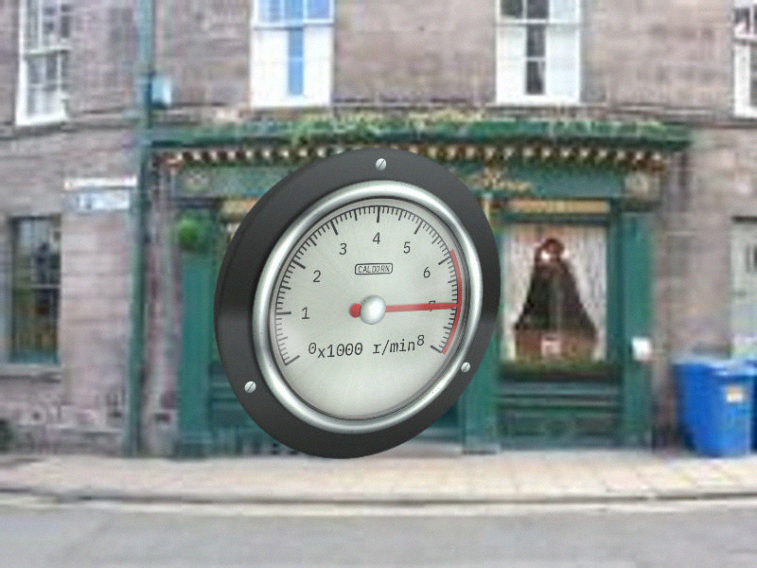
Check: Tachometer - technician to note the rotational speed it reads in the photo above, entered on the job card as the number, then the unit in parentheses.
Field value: 7000 (rpm)
